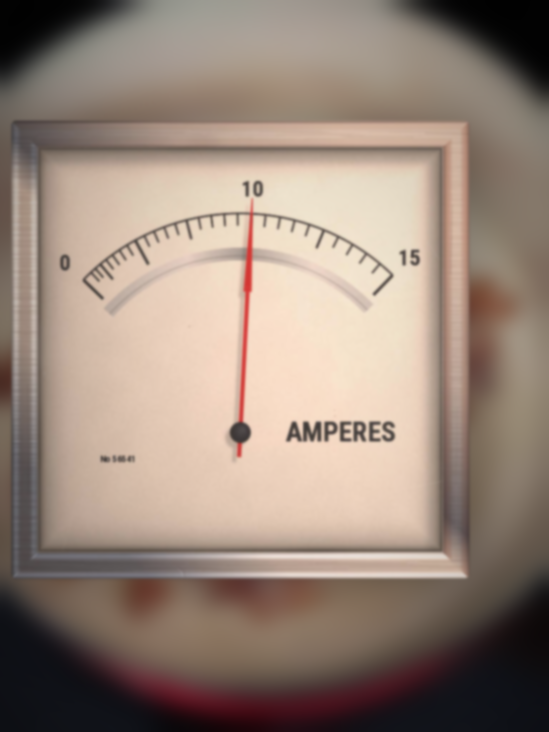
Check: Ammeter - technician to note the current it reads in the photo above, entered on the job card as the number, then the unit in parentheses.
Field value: 10 (A)
